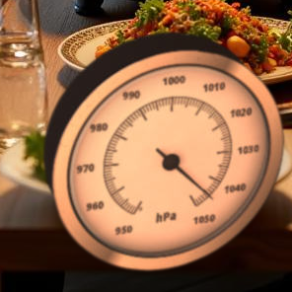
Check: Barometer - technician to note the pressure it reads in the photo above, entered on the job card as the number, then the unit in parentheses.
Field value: 1045 (hPa)
